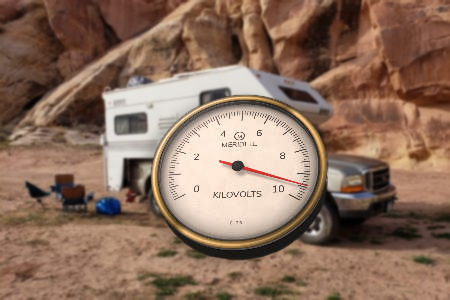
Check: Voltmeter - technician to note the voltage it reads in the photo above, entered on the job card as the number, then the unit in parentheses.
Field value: 9.5 (kV)
